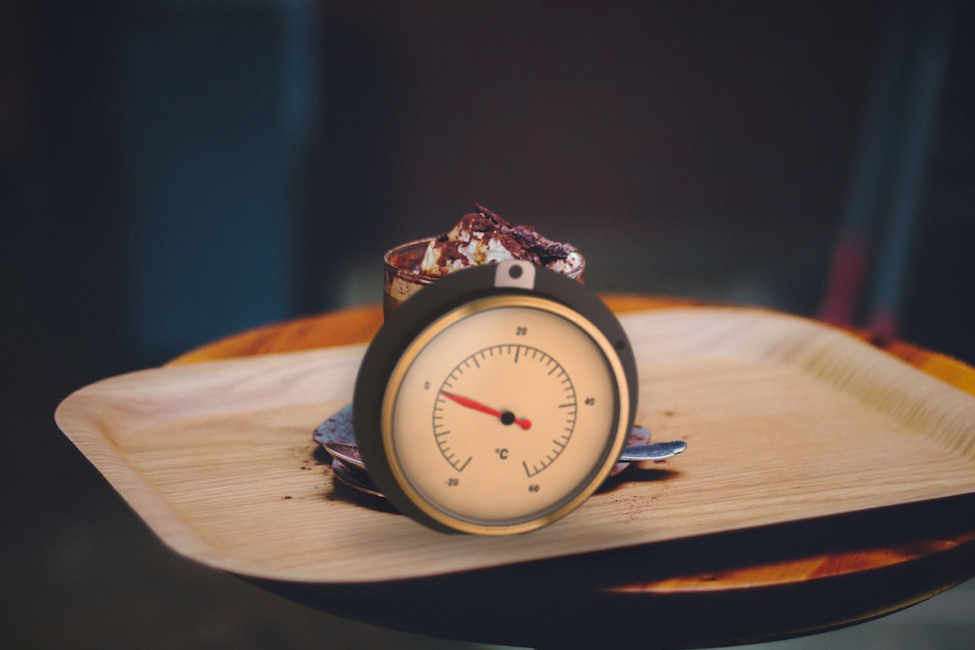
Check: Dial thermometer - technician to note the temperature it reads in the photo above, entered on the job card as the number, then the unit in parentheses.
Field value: 0 (°C)
